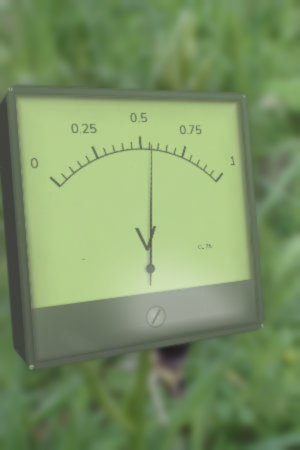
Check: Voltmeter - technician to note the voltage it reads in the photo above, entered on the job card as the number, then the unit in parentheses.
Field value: 0.55 (V)
